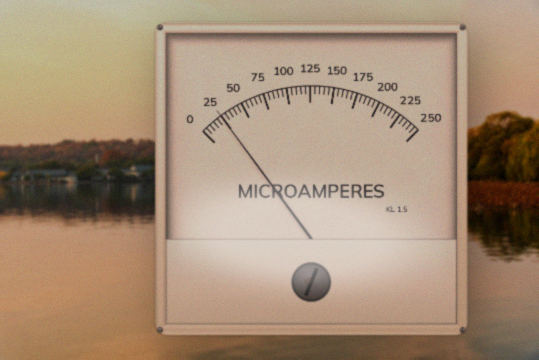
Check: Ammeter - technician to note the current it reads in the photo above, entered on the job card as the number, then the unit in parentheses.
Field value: 25 (µA)
